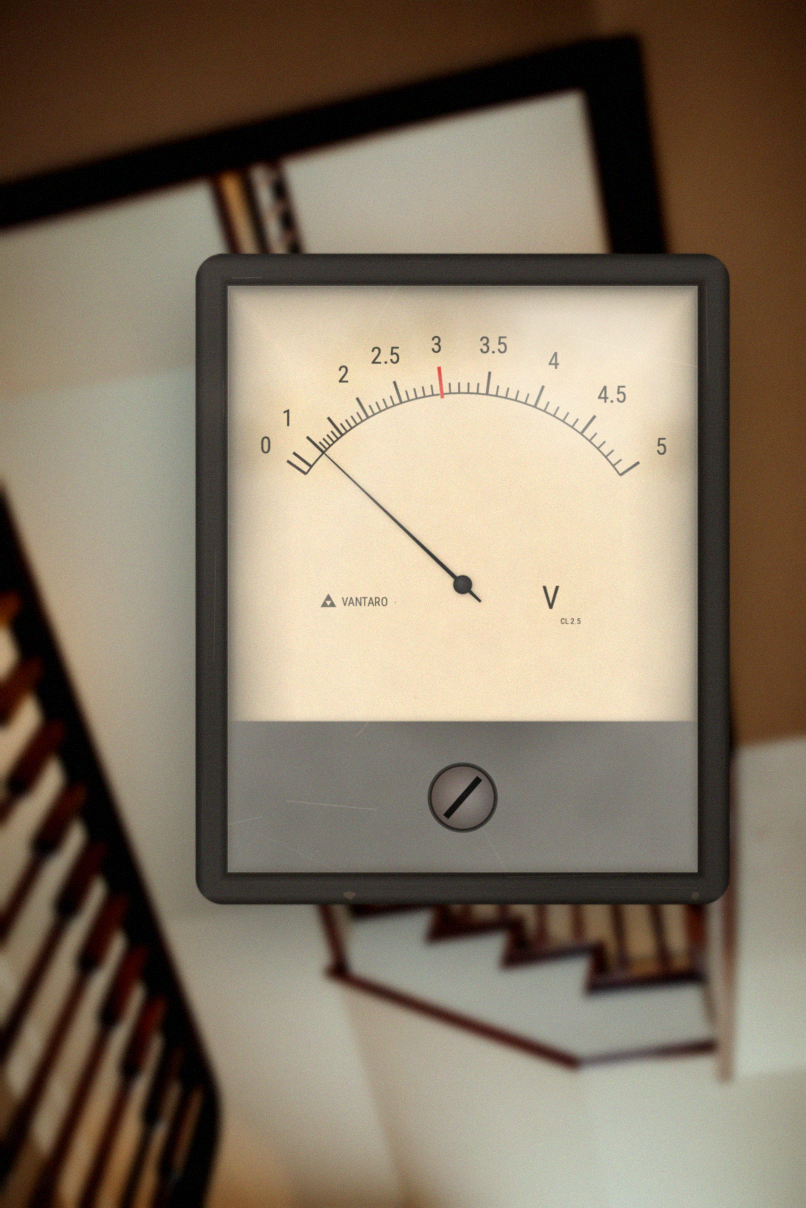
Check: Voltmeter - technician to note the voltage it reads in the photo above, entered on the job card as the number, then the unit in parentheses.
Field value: 1 (V)
